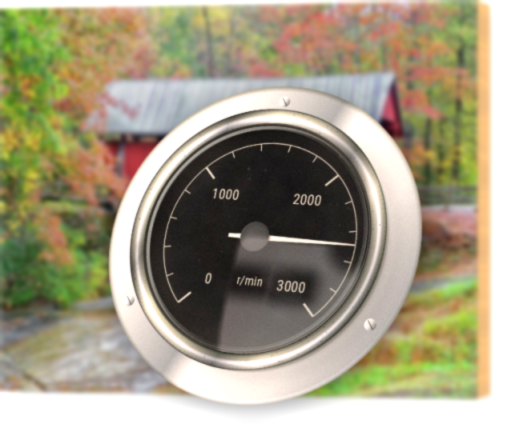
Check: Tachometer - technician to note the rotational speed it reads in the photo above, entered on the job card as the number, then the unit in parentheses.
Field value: 2500 (rpm)
